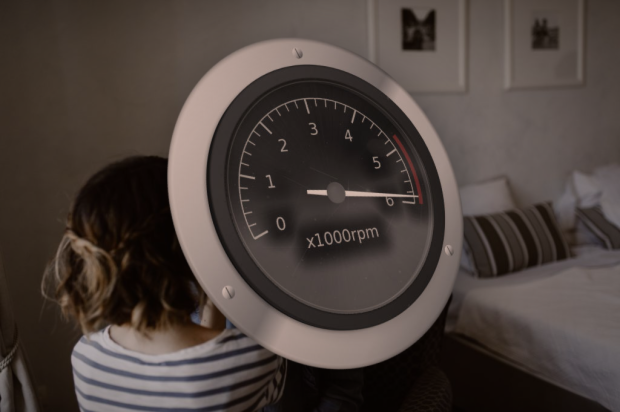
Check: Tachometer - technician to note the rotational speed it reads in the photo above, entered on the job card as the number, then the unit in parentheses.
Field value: 5900 (rpm)
